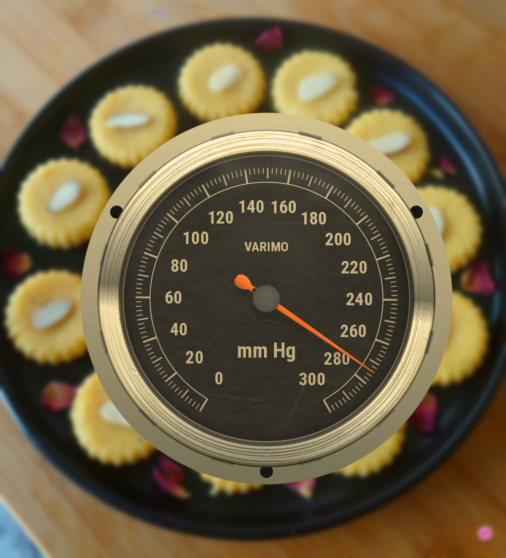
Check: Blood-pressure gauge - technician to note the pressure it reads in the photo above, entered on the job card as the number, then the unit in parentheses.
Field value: 274 (mmHg)
